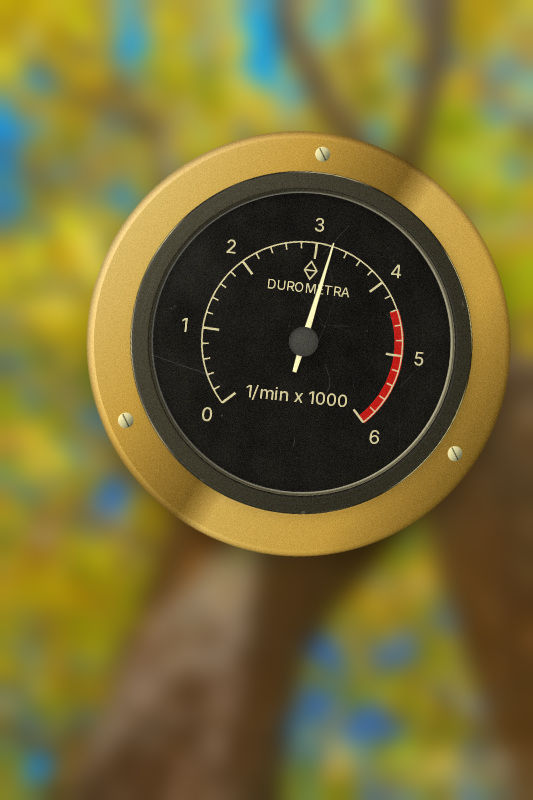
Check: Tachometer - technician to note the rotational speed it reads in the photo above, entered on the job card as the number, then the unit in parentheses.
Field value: 3200 (rpm)
